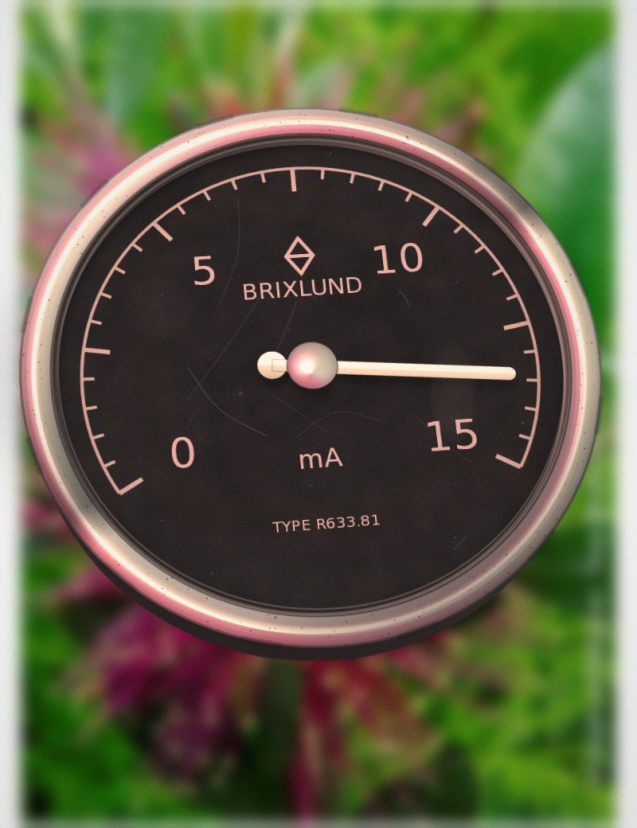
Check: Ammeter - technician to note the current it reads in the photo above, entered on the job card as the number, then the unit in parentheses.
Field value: 13.5 (mA)
